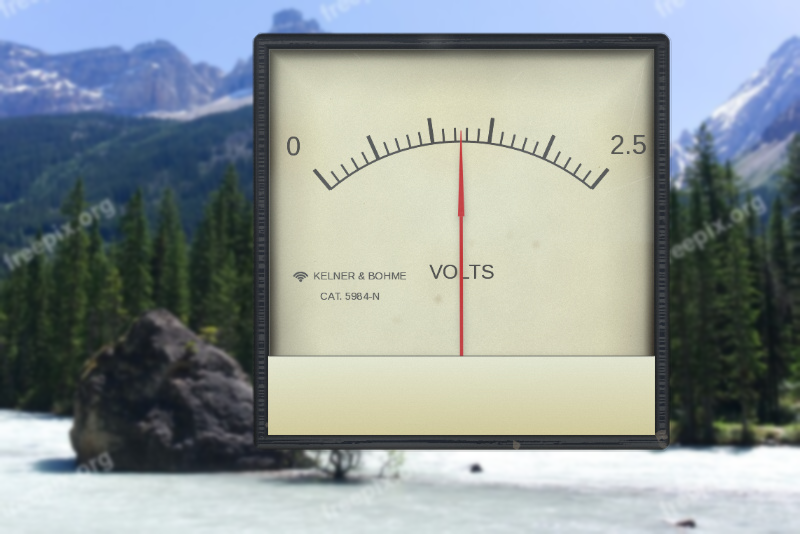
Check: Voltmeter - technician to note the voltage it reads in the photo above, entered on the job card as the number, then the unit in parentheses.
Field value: 1.25 (V)
